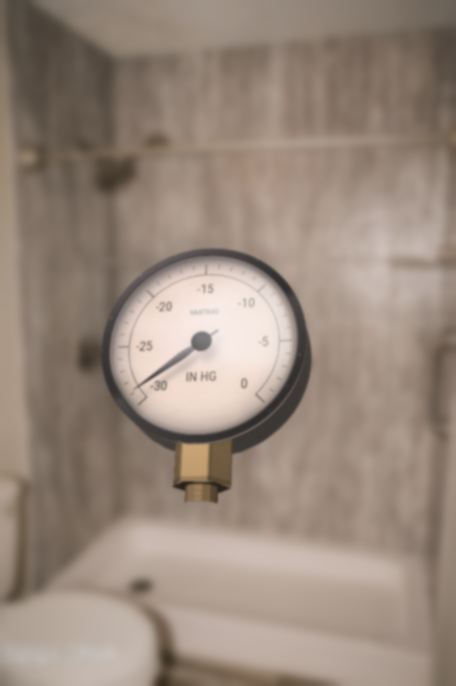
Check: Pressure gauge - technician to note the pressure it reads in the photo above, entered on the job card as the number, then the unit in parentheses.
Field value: -29 (inHg)
